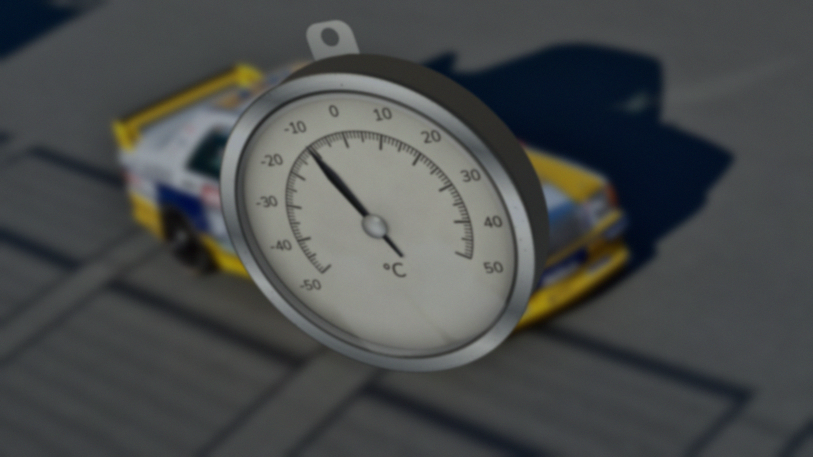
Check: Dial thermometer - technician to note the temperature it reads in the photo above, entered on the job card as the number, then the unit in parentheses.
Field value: -10 (°C)
